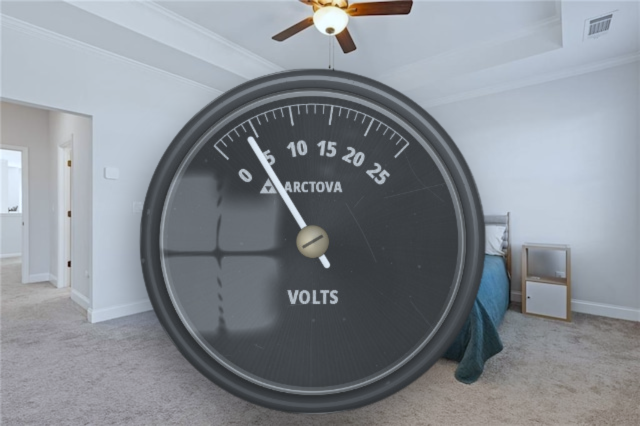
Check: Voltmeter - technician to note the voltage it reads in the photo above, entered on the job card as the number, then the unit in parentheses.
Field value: 4 (V)
